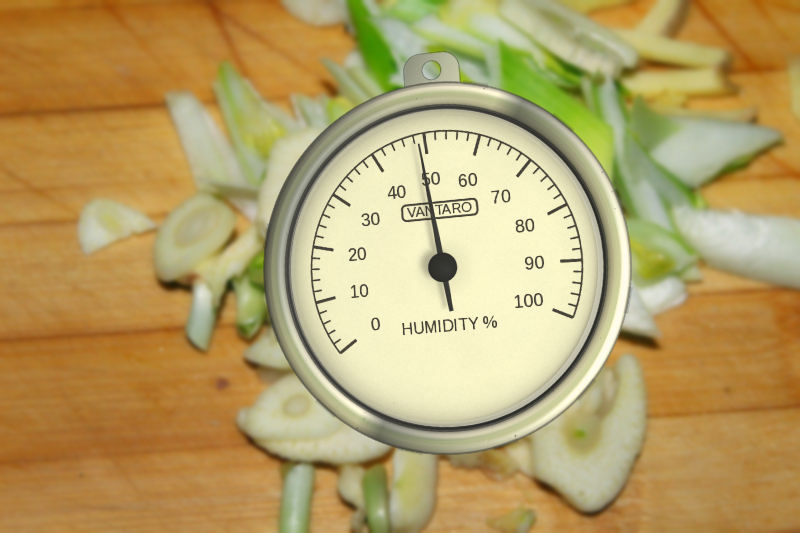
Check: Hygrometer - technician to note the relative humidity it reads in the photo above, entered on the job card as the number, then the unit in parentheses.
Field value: 49 (%)
